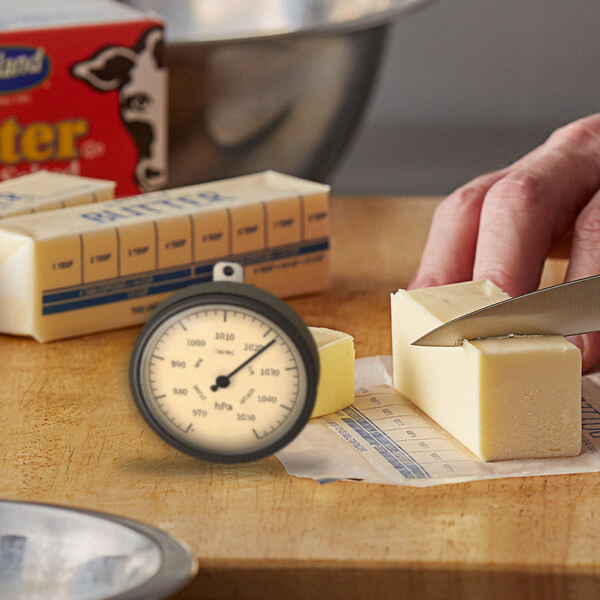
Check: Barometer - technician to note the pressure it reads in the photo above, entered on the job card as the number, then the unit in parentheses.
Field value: 1022 (hPa)
